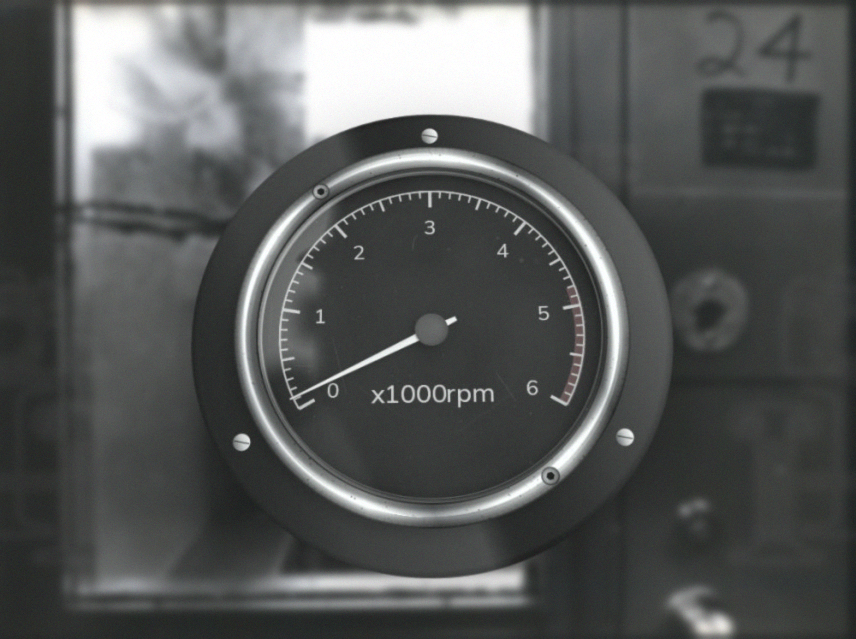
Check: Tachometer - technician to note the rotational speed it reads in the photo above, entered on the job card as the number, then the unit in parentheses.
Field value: 100 (rpm)
